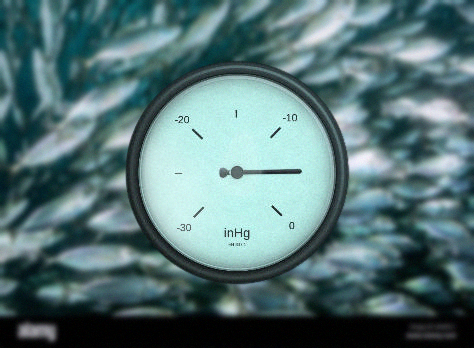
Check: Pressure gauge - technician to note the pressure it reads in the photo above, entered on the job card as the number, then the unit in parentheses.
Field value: -5 (inHg)
